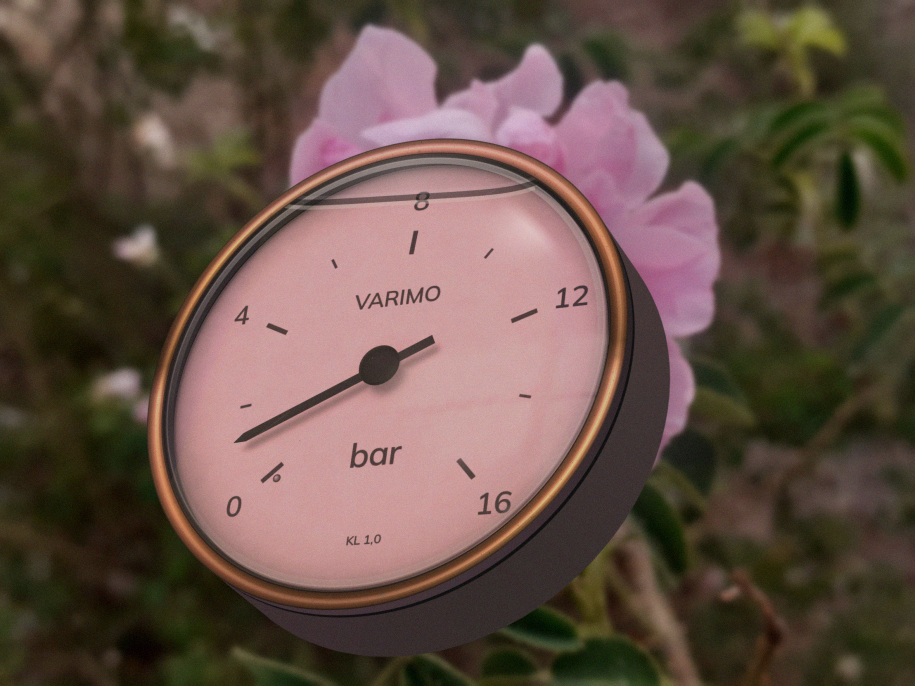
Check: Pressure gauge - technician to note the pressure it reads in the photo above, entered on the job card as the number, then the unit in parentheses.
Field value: 1 (bar)
